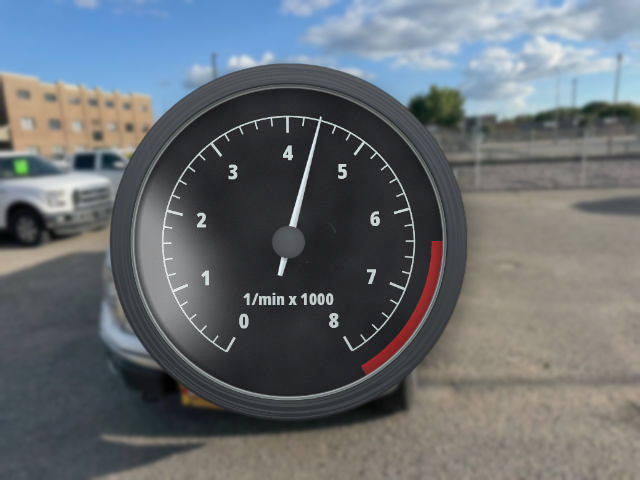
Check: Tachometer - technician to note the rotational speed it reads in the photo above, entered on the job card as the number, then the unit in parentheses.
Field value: 4400 (rpm)
